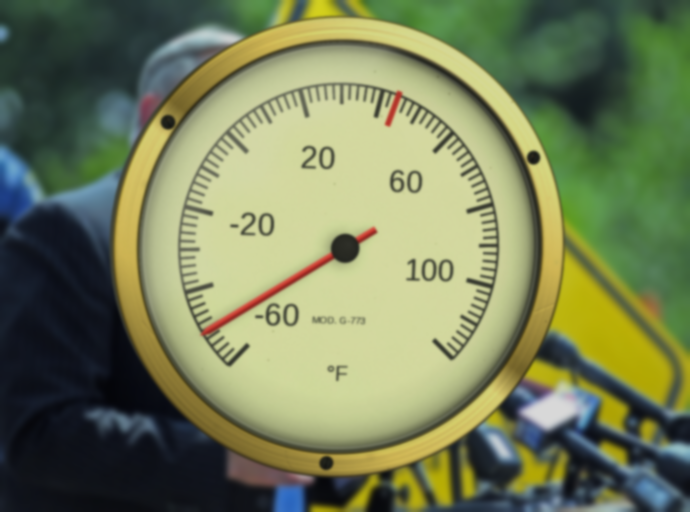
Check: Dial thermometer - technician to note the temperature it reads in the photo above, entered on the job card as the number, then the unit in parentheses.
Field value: -50 (°F)
